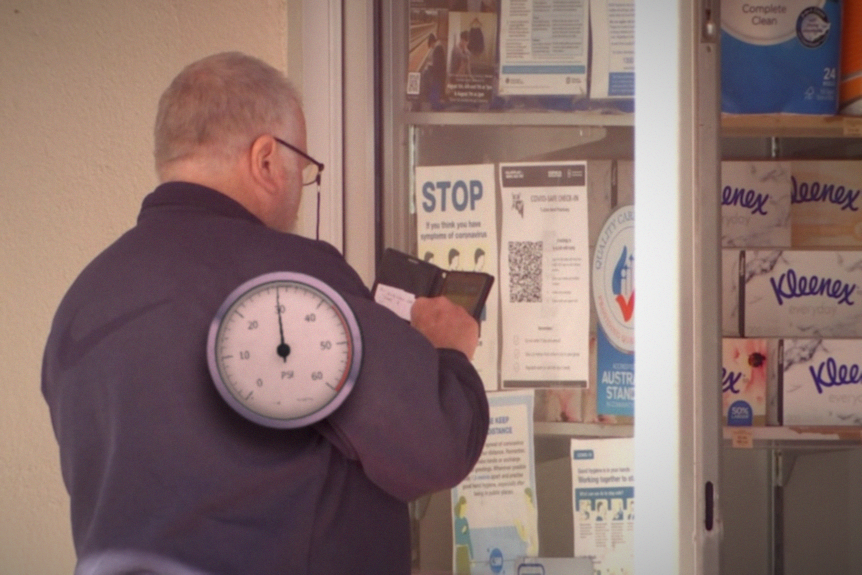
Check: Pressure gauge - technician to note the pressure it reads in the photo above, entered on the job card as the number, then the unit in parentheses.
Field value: 30 (psi)
